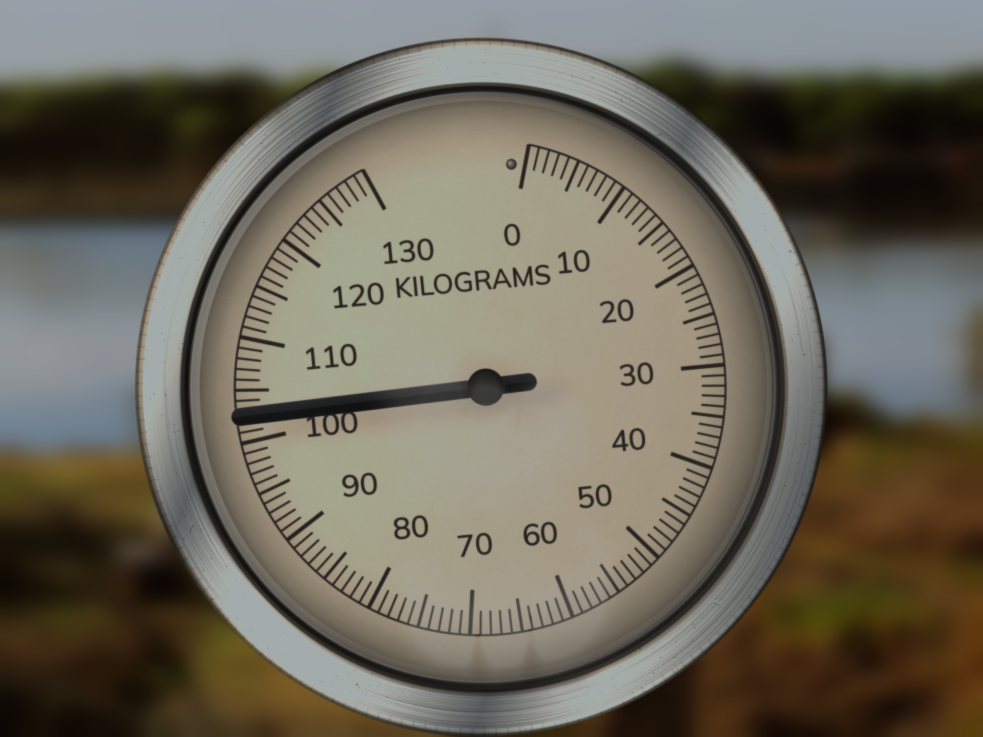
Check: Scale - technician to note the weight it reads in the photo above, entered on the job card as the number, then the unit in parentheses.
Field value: 102.5 (kg)
